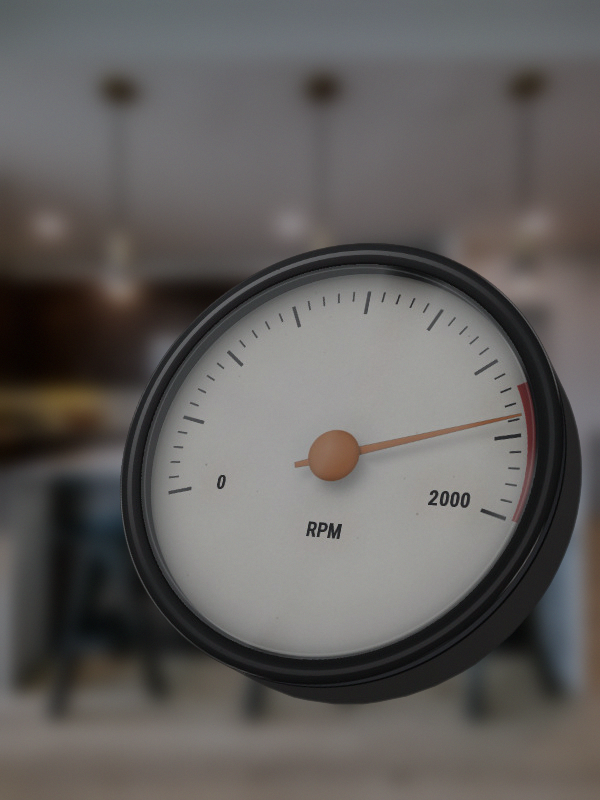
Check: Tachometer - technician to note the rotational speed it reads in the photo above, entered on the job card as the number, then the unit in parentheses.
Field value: 1700 (rpm)
